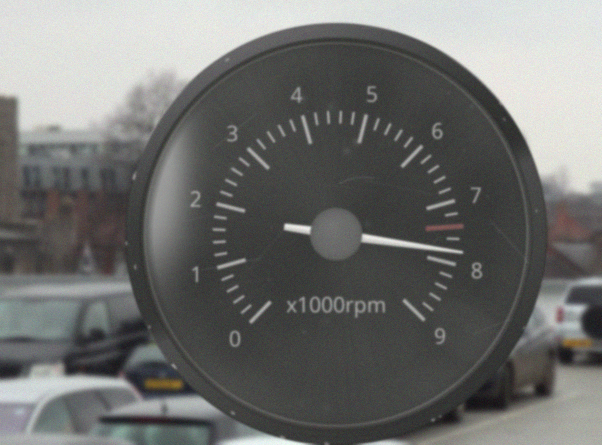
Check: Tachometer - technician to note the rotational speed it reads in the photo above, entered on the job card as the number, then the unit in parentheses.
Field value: 7800 (rpm)
